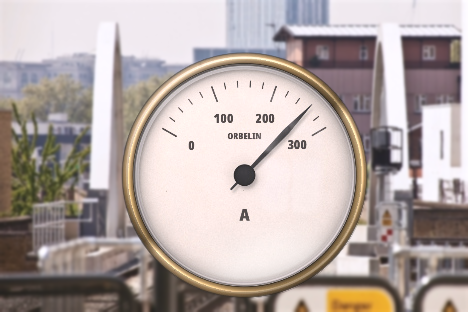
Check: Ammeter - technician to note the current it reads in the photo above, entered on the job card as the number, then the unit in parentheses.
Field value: 260 (A)
